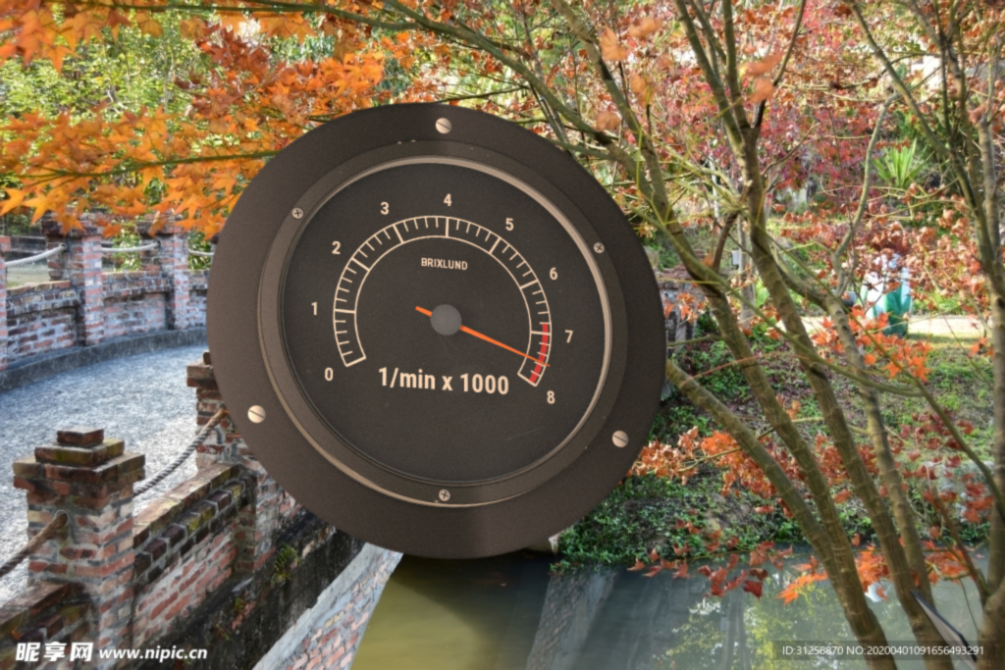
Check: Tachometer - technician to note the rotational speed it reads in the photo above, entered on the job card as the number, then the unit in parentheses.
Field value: 7600 (rpm)
